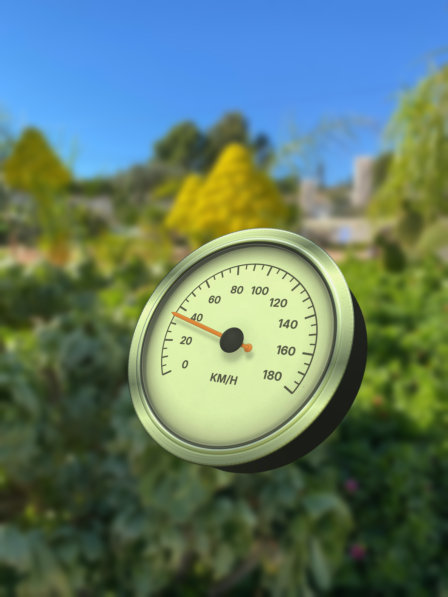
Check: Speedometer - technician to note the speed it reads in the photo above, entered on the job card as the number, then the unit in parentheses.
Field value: 35 (km/h)
